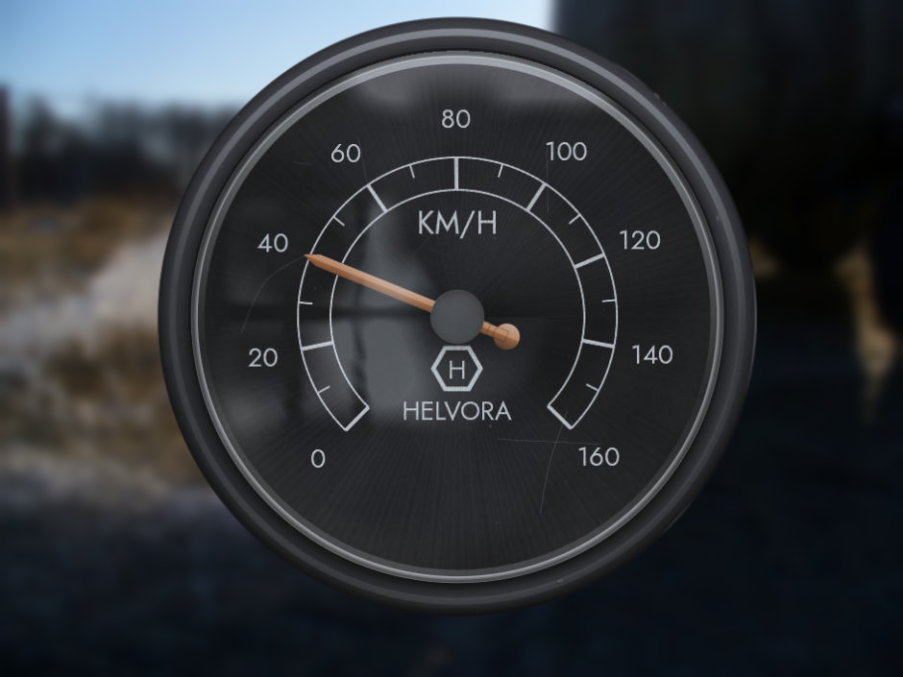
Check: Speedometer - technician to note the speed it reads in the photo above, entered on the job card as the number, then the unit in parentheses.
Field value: 40 (km/h)
